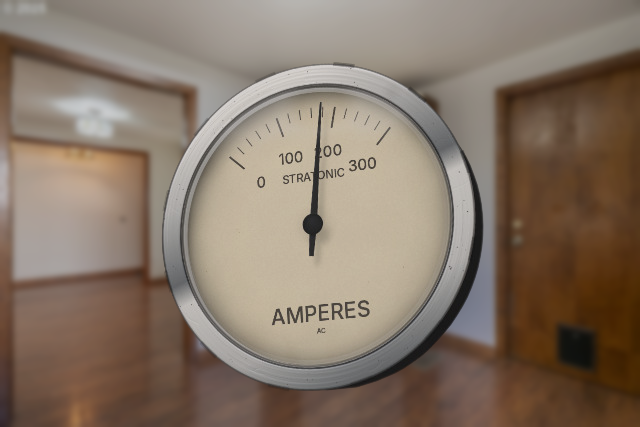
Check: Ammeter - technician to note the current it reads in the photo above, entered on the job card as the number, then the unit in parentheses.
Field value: 180 (A)
